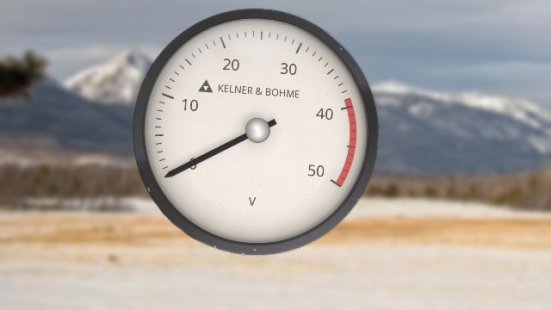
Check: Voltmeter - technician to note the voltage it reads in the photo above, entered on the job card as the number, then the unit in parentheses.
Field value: 0 (V)
